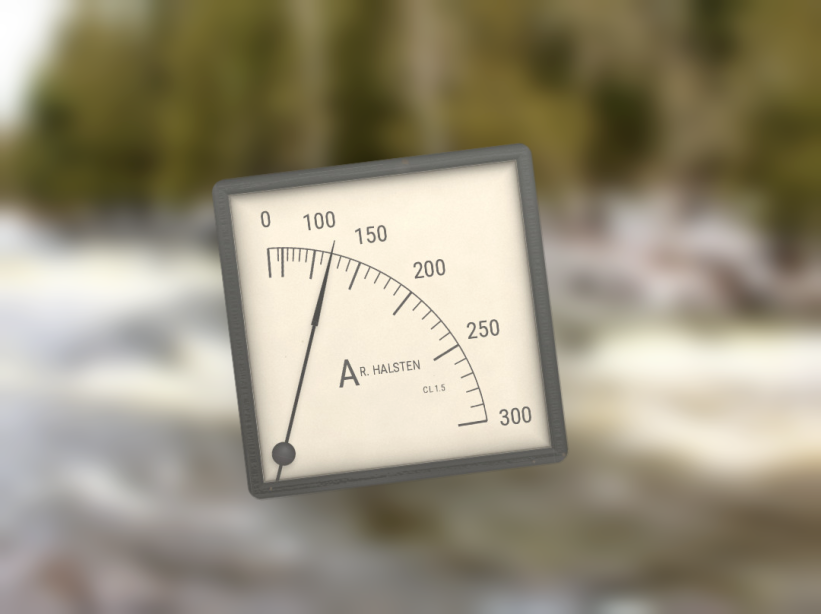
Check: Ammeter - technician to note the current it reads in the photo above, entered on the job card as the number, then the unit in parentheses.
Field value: 120 (A)
